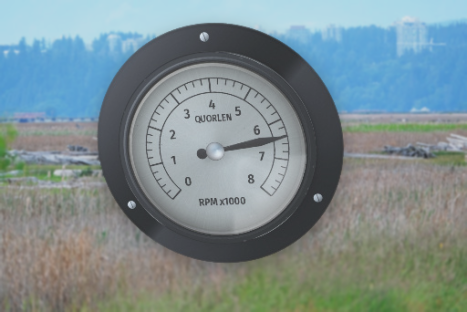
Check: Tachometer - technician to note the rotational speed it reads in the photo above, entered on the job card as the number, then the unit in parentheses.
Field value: 6400 (rpm)
